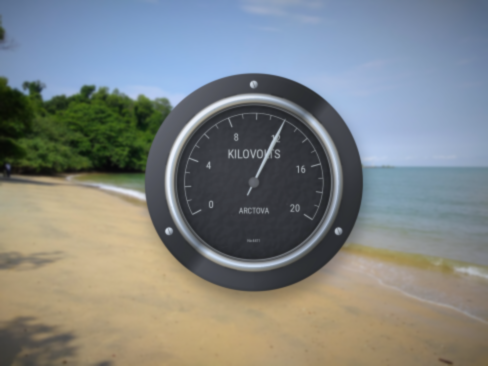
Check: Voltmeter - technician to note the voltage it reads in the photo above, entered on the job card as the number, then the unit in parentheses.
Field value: 12 (kV)
